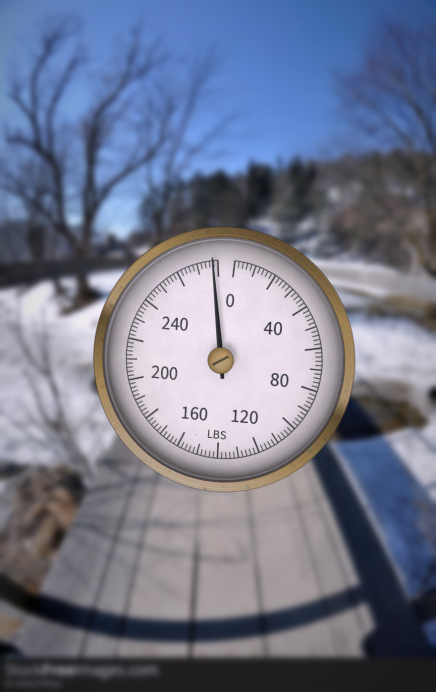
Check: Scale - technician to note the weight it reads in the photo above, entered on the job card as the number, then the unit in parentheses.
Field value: 278 (lb)
